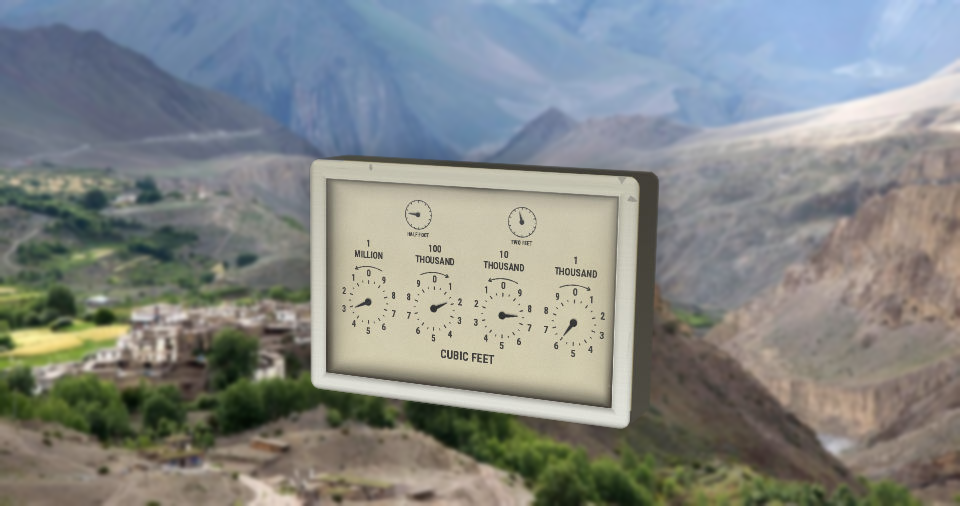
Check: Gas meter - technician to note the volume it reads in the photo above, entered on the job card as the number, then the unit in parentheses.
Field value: 317600 (ft³)
